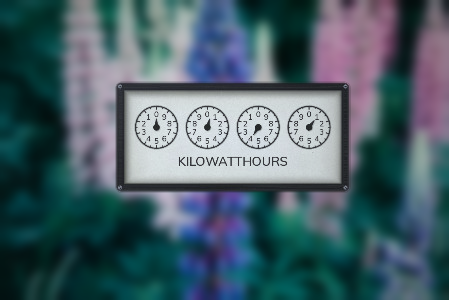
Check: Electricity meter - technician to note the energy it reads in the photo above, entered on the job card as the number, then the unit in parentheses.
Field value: 41 (kWh)
